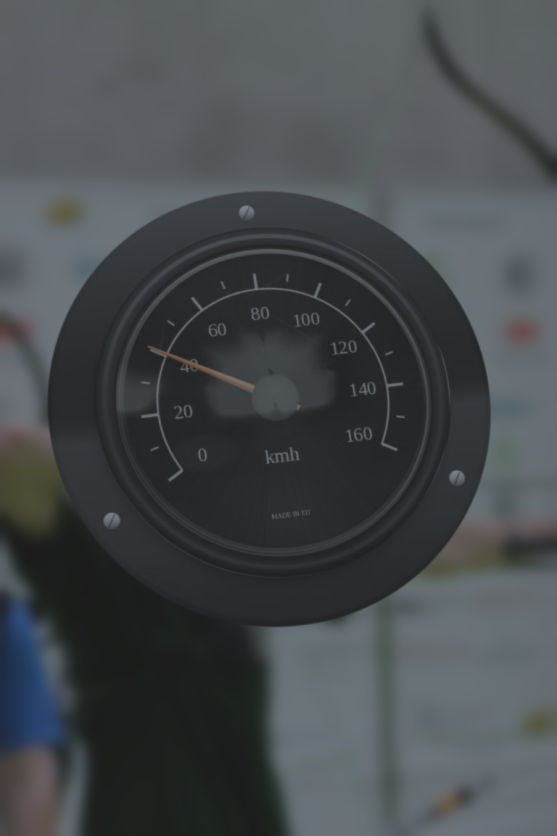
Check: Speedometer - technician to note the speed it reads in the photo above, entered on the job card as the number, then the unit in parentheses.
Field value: 40 (km/h)
